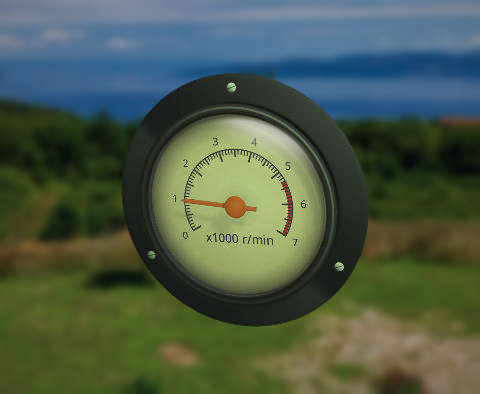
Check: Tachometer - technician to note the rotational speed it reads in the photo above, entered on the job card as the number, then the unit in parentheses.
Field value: 1000 (rpm)
